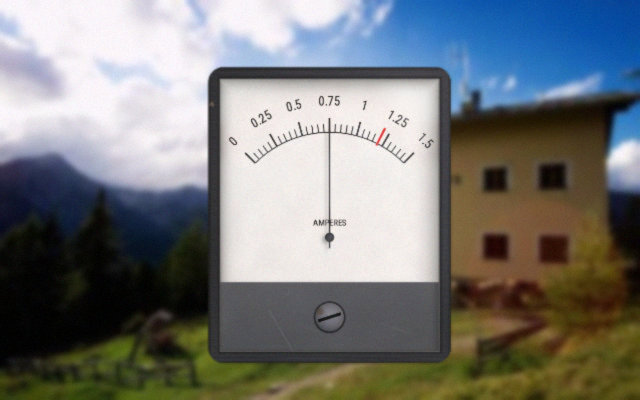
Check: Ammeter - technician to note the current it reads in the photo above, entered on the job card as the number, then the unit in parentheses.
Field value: 0.75 (A)
